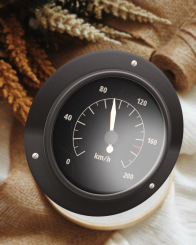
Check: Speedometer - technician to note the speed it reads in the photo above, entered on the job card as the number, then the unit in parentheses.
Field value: 90 (km/h)
